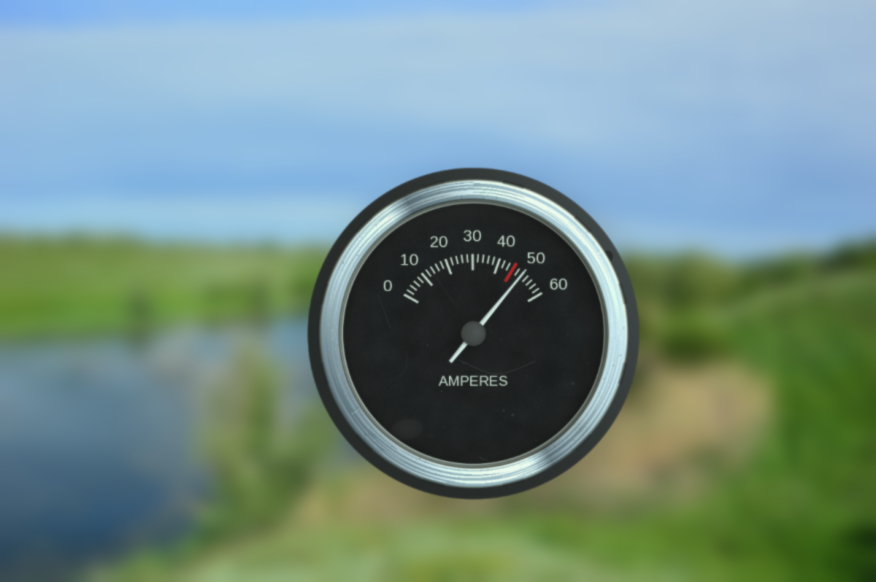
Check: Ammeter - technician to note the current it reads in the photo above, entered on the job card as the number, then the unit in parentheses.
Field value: 50 (A)
